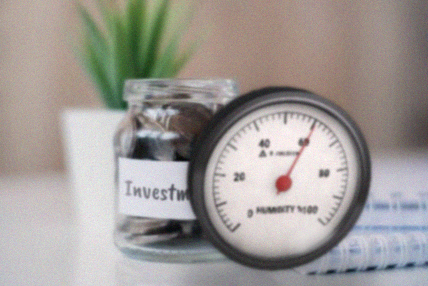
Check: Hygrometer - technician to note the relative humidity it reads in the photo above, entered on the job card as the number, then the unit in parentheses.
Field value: 60 (%)
